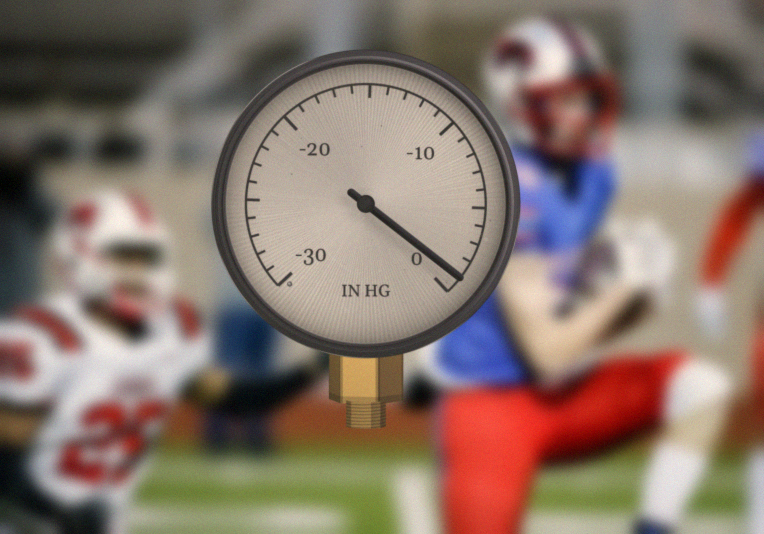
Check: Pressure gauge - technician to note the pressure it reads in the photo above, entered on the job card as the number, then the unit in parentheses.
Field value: -1 (inHg)
